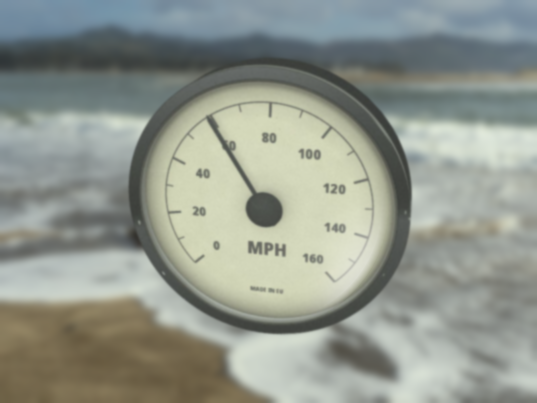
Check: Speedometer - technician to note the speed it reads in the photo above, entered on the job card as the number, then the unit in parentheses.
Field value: 60 (mph)
